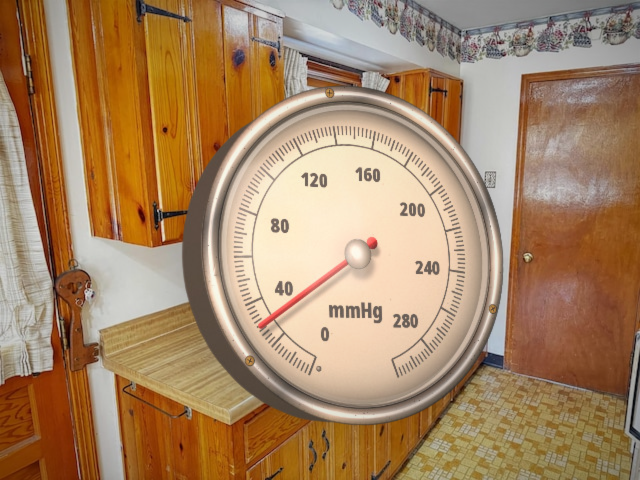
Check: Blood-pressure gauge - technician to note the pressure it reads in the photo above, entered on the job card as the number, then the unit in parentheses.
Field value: 30 (mmHg)
